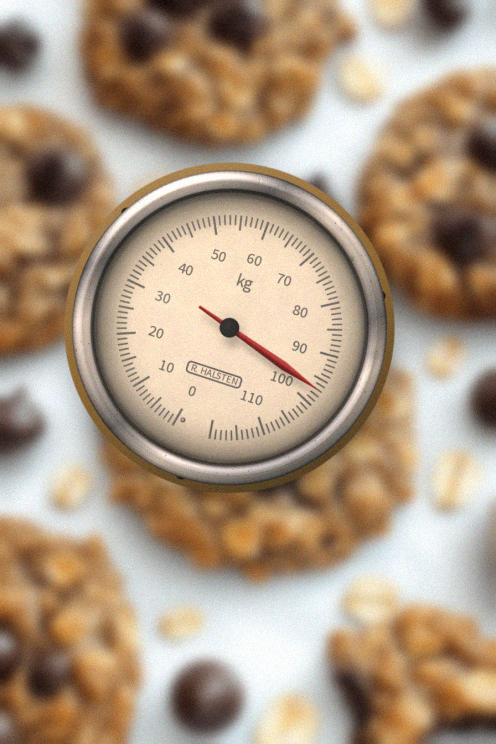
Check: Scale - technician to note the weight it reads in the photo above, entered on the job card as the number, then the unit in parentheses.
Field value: 97 (kg)
